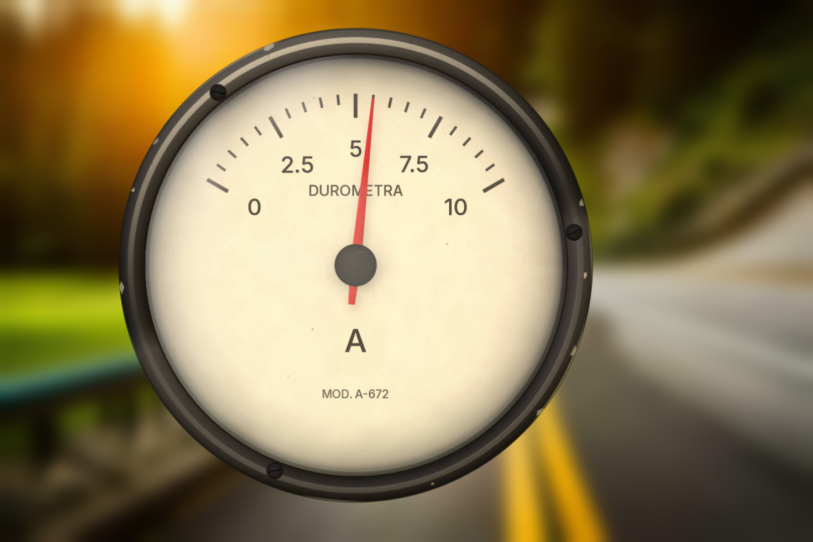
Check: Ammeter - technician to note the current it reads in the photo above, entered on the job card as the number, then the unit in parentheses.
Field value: 5.5 (A)
